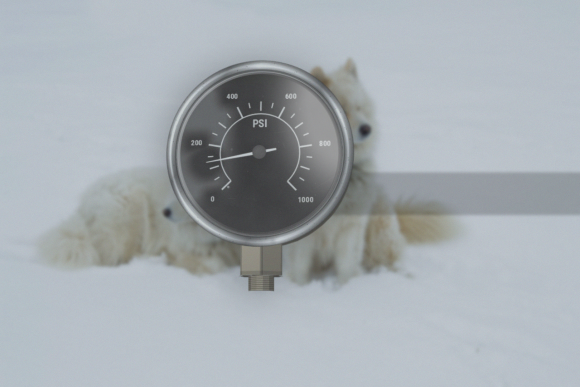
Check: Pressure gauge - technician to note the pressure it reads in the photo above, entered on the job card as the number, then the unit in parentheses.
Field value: 125 (psi)
